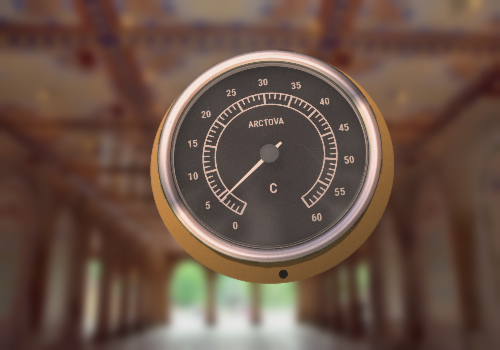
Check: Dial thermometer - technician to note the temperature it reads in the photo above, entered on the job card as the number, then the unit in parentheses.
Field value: 4 (°C)
